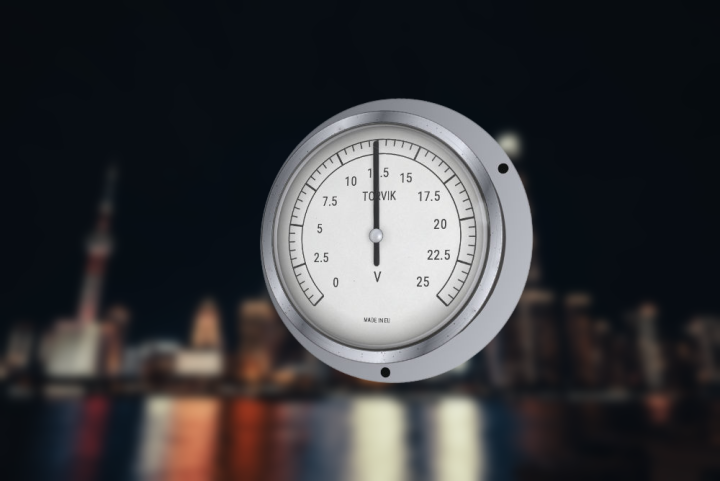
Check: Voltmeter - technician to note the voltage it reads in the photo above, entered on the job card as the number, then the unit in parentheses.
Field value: 12.5 (V)
